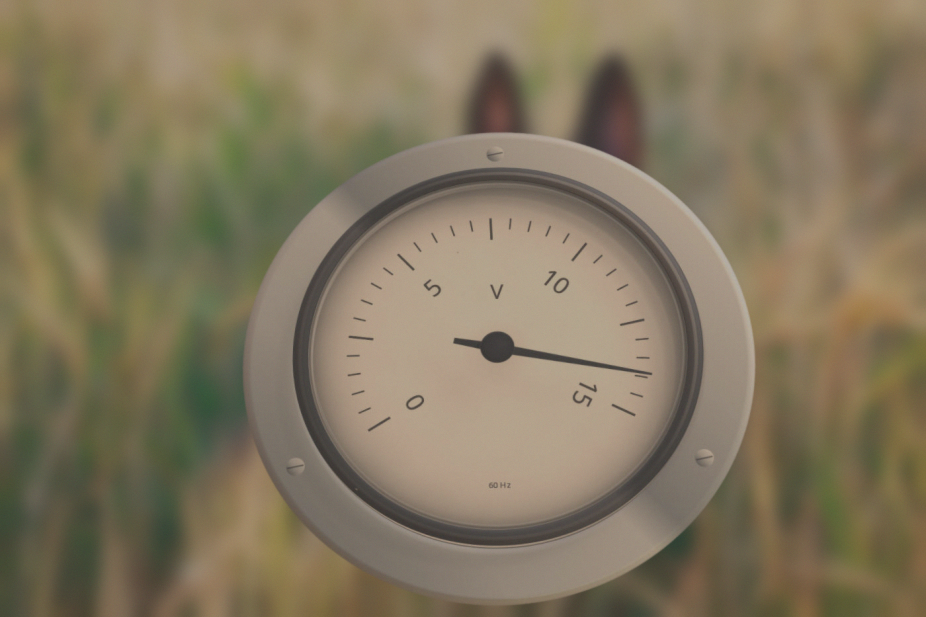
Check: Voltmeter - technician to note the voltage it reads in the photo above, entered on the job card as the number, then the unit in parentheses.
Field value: 14 (V)
